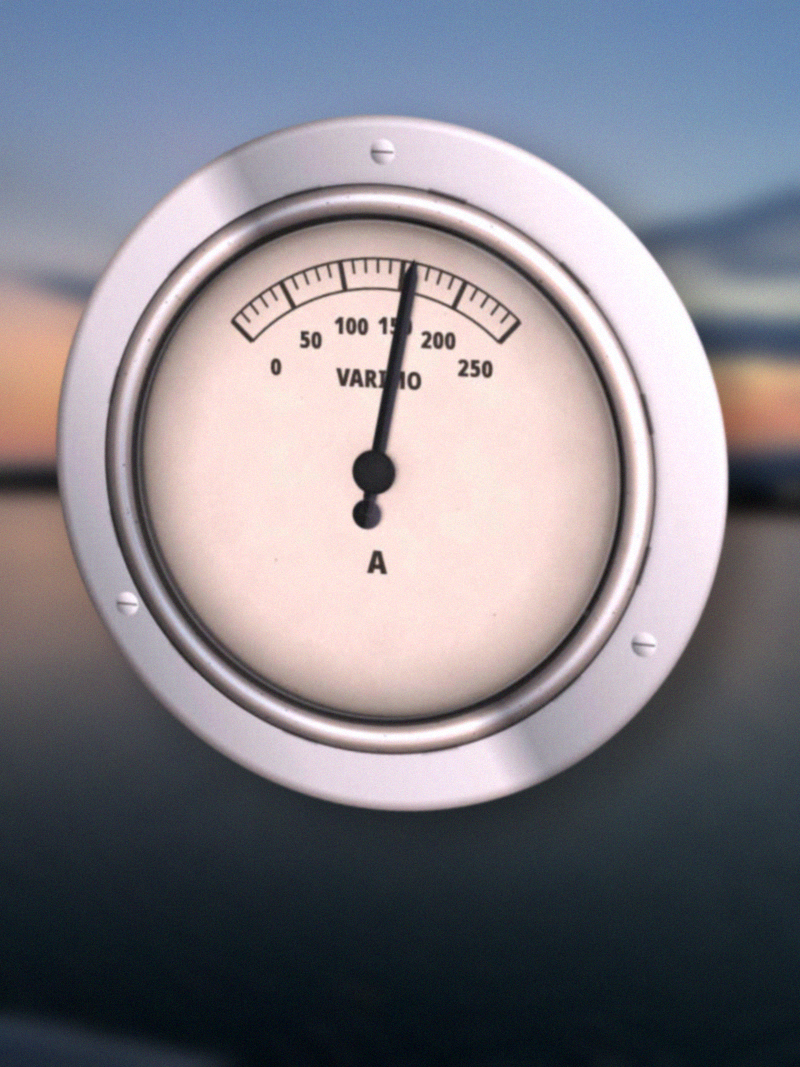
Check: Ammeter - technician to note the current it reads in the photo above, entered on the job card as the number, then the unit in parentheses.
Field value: 160 (A)
